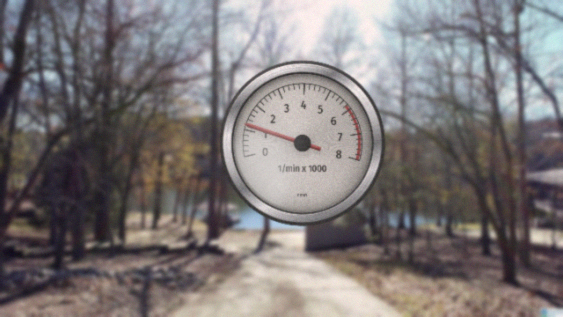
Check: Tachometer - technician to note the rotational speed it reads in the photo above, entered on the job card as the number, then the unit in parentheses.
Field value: 1200 (rpm)
